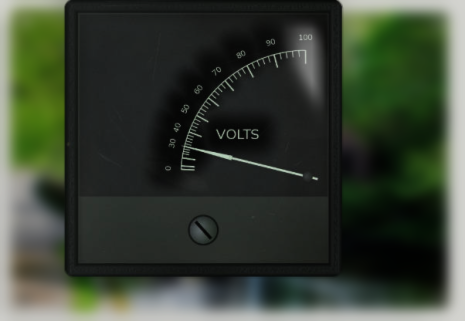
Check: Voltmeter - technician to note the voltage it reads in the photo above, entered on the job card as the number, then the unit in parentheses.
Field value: 30 (V)
